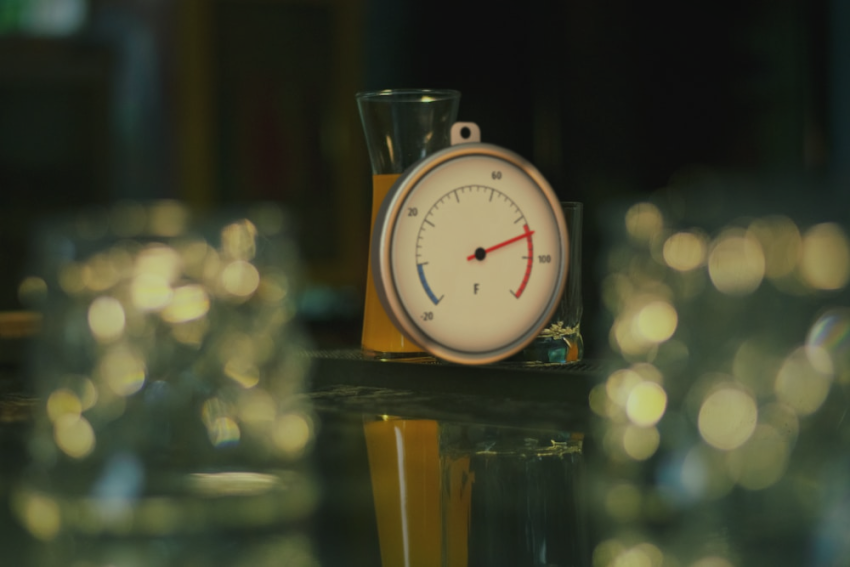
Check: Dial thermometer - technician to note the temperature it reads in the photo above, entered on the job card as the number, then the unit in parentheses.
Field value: 88 (°F)
